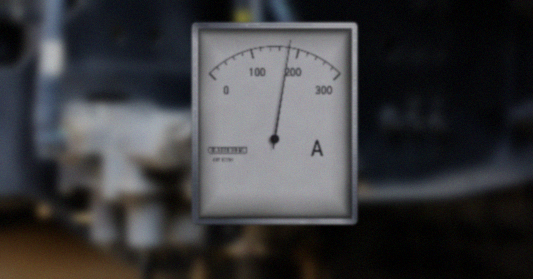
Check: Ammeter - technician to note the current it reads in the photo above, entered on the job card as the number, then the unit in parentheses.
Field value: 180 (A)
